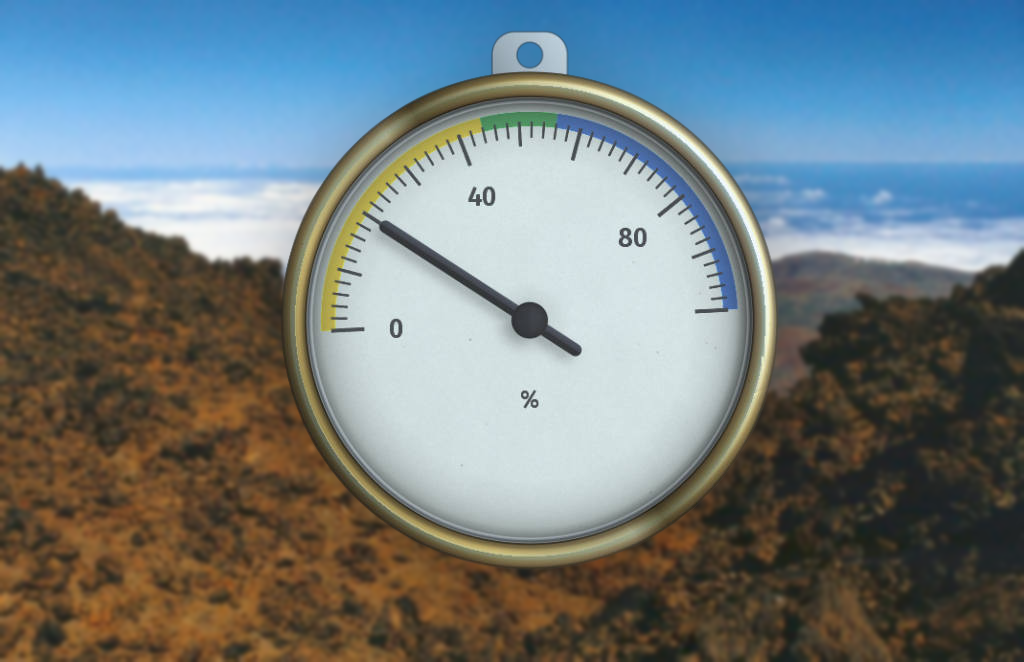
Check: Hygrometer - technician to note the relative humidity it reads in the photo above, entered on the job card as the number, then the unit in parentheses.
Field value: 20 (%)
